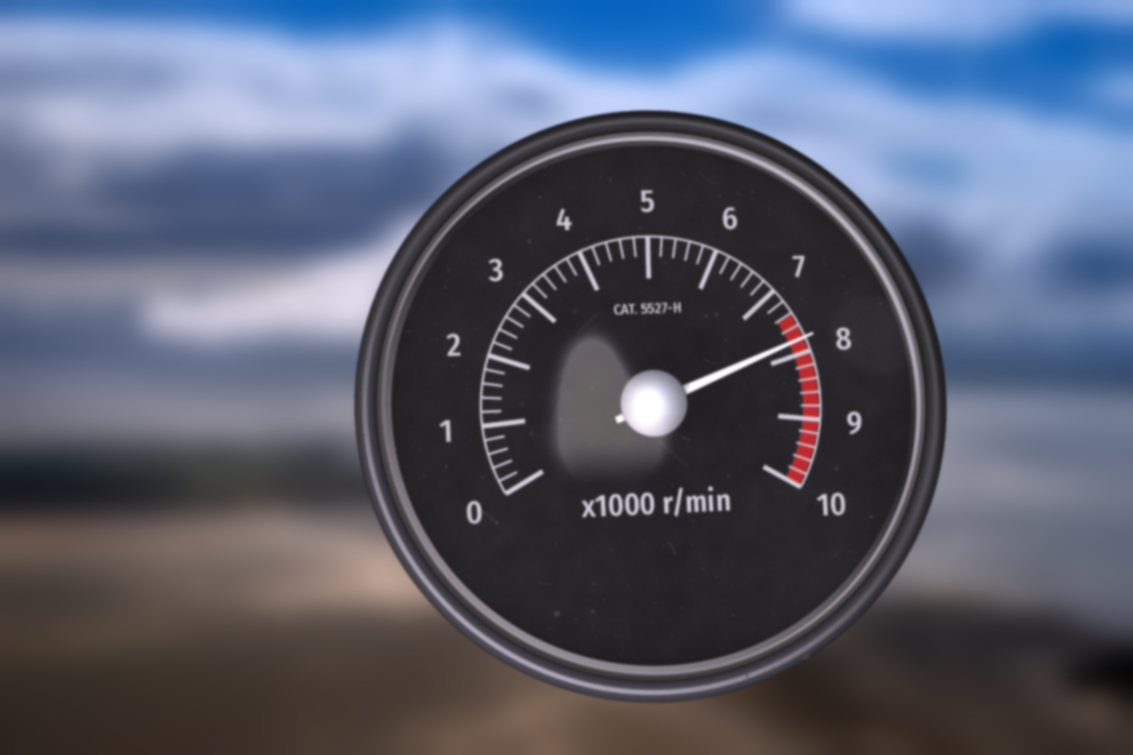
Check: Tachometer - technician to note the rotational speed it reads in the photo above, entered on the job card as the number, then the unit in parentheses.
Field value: 7800 (rpm)
